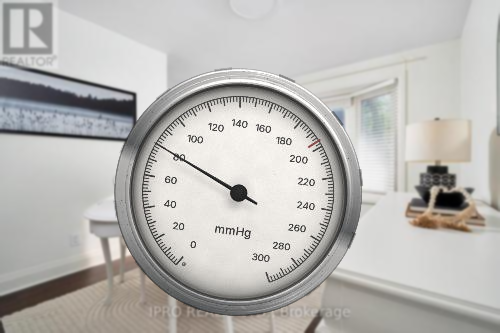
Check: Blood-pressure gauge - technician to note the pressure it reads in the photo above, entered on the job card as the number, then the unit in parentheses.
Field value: 80 (mmHg)
